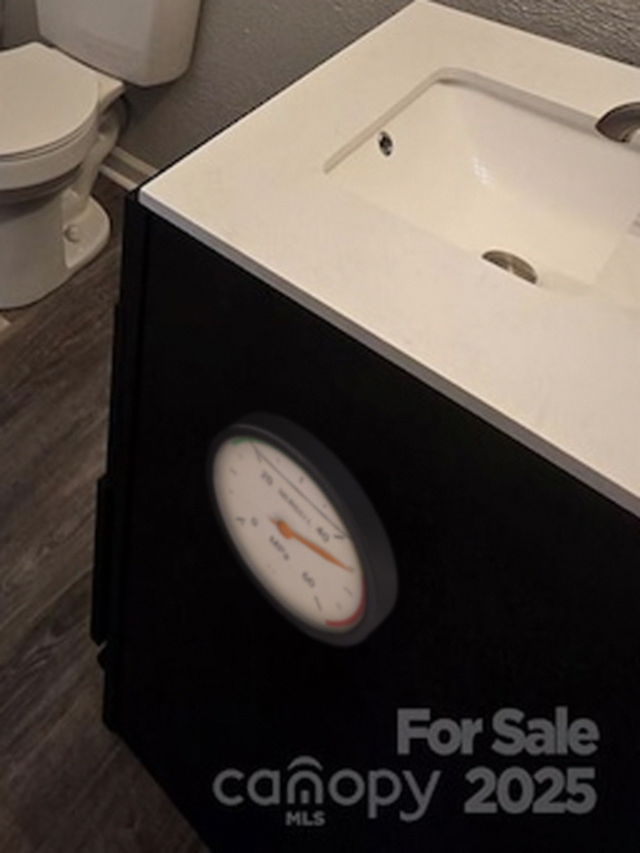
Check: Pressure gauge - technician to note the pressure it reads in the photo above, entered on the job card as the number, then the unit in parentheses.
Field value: 45 (MPa)
